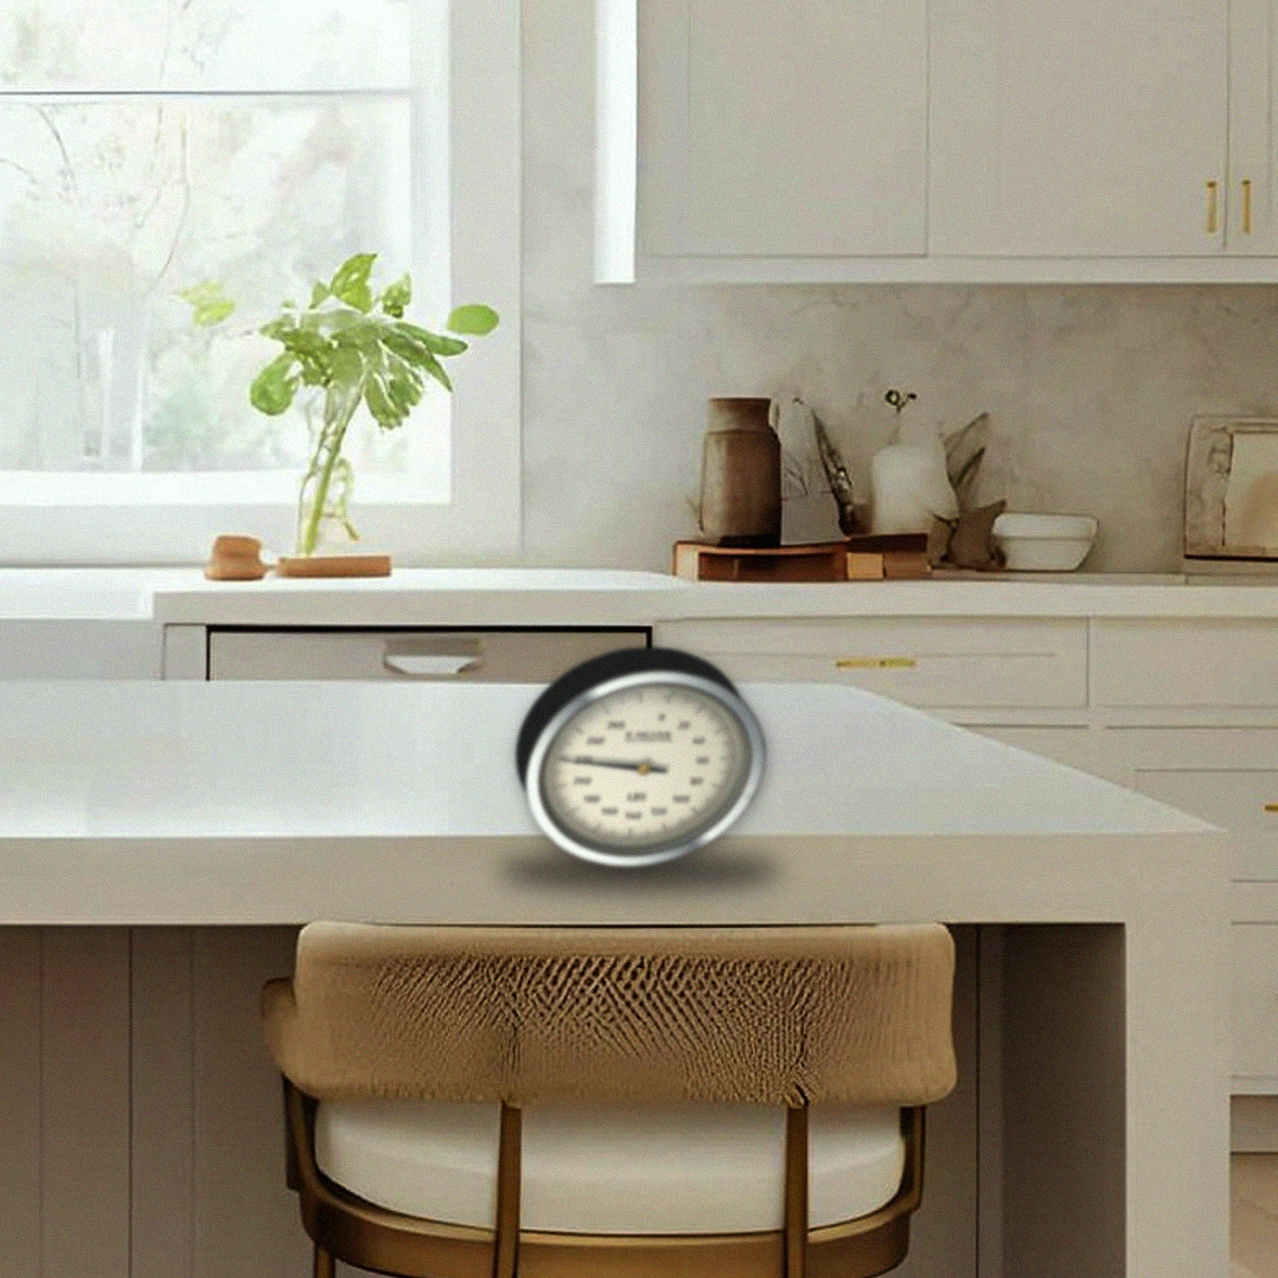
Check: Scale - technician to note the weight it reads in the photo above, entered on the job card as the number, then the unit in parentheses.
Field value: 220 (lb)
